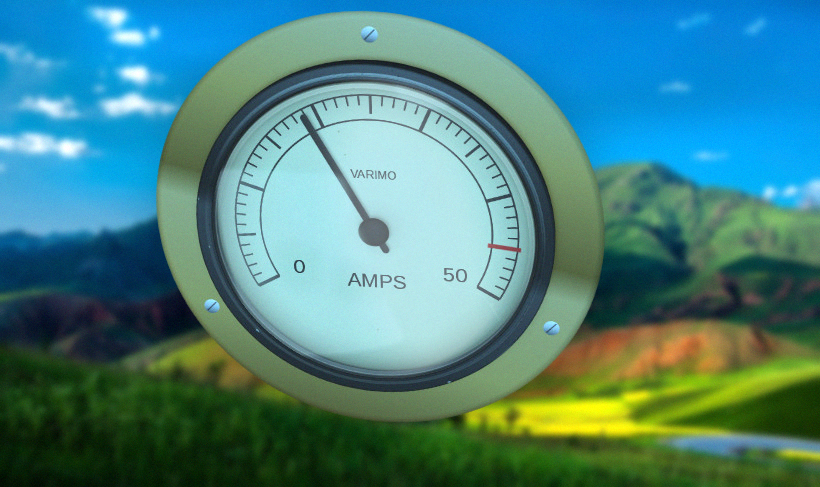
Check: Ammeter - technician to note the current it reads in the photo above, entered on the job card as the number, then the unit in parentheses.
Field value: 19 (A)
